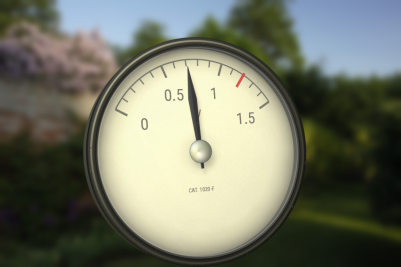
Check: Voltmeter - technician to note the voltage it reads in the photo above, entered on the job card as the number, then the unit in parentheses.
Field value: 0.7 (kV)
